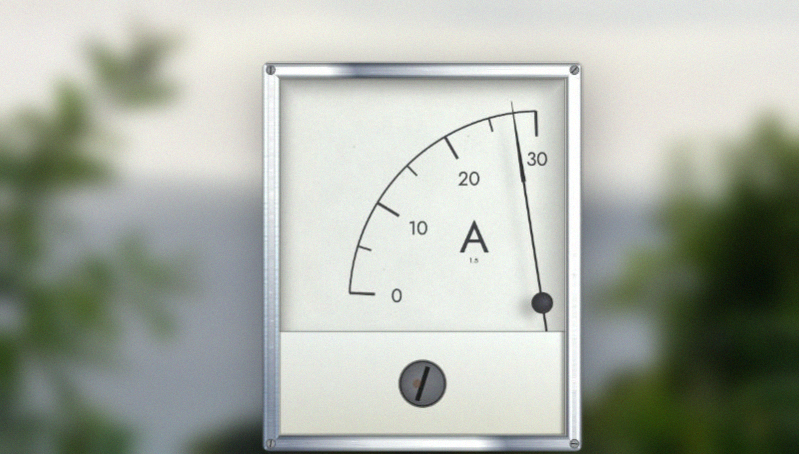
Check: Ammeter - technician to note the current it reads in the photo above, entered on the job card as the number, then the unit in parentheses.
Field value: 27.5 (A)
